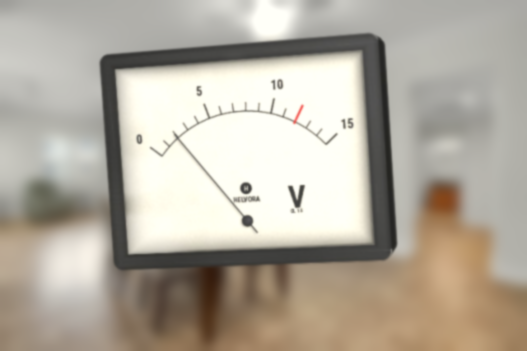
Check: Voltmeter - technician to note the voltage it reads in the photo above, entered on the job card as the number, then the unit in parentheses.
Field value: 2 (V)
